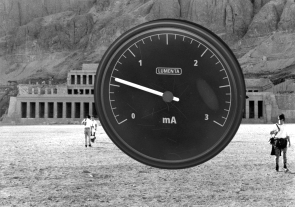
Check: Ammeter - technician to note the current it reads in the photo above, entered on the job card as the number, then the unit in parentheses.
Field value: 0.6 (mA)
